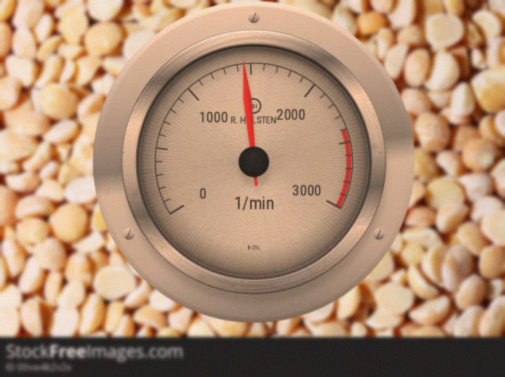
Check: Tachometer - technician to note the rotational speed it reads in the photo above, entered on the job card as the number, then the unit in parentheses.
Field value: 1450 (rpm)
